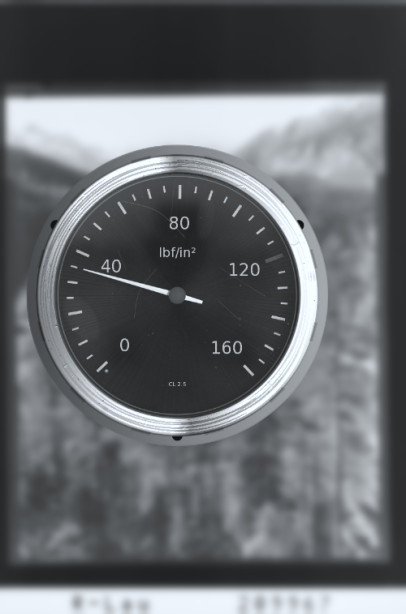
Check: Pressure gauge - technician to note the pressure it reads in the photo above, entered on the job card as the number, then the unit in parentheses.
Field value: 35 (psi)
